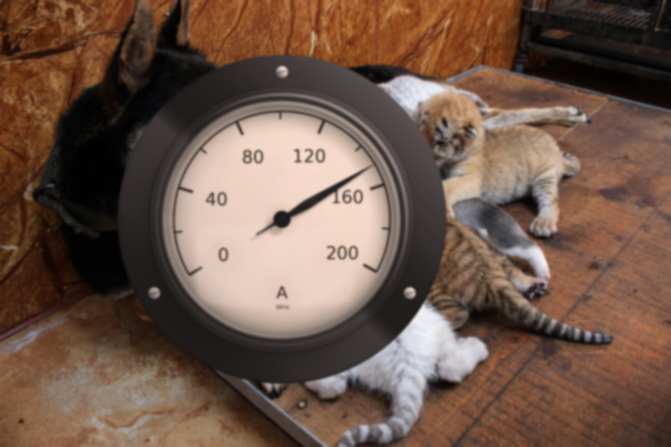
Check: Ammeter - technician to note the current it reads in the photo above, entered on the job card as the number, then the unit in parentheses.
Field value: 150 (A)
